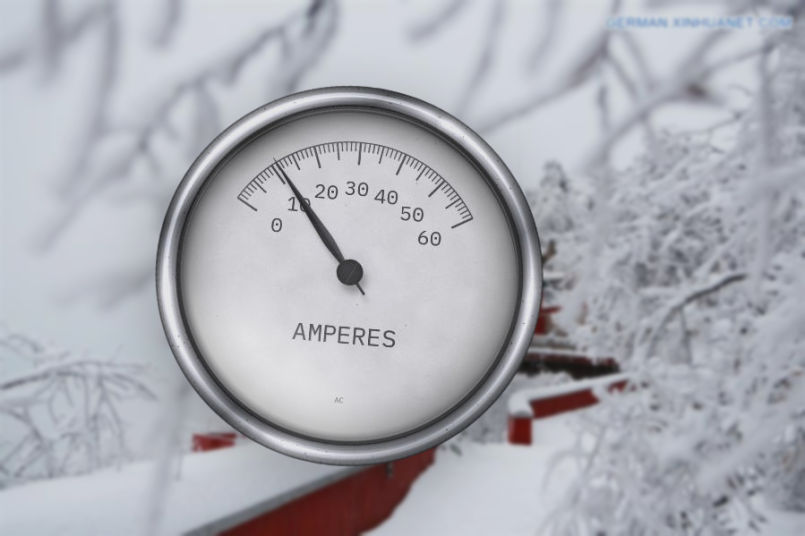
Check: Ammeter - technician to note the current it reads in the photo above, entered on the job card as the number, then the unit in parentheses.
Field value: 11 (A)
